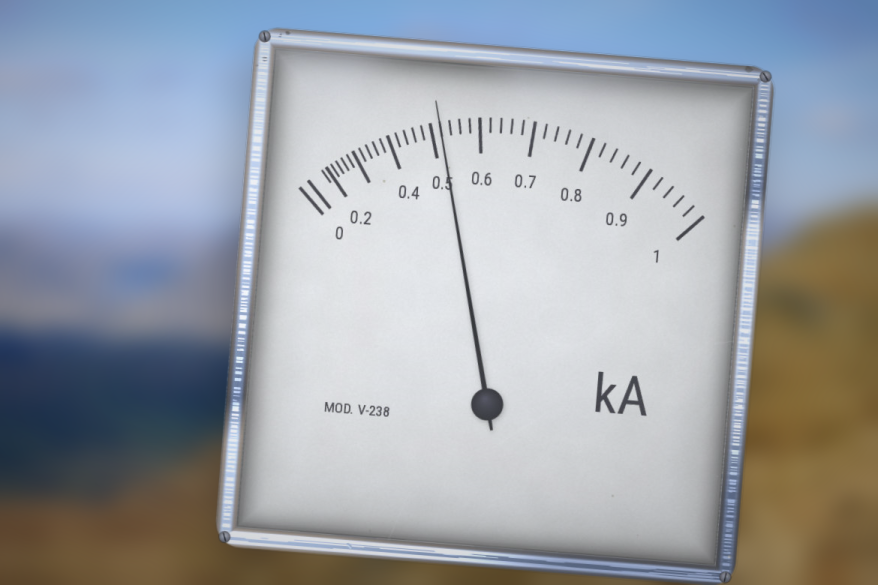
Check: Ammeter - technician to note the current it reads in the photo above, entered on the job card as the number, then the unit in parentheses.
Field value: 0.52 (kA)
